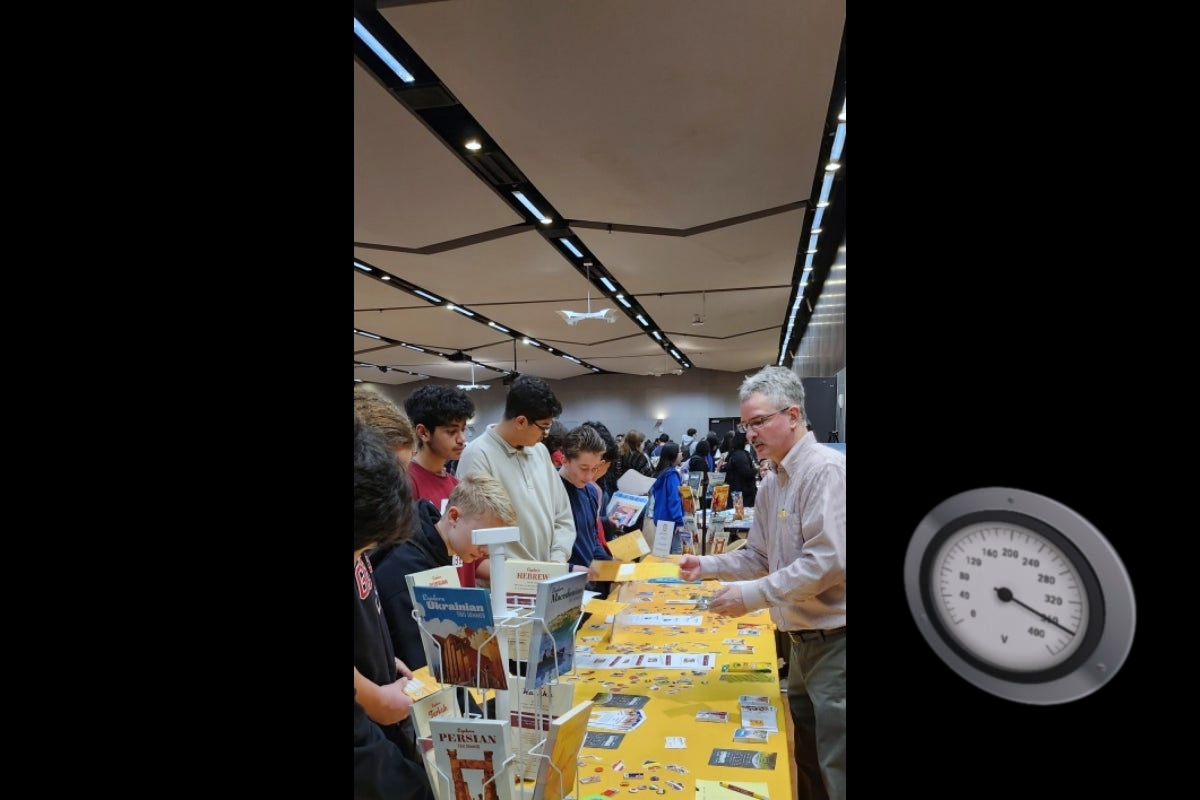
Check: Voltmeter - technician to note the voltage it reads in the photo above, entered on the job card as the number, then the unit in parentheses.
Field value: 360 (V)
